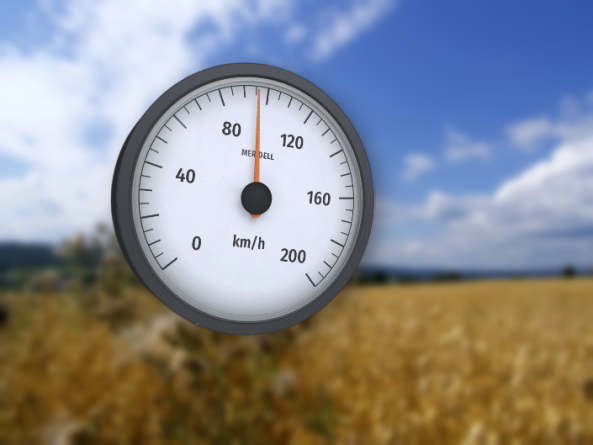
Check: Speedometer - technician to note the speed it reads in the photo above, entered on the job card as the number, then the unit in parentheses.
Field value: 95 (km/h)
